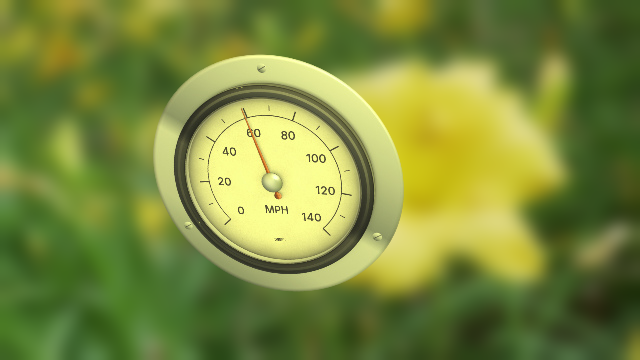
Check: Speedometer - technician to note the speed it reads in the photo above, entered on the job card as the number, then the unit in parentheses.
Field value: 60 (mph)
